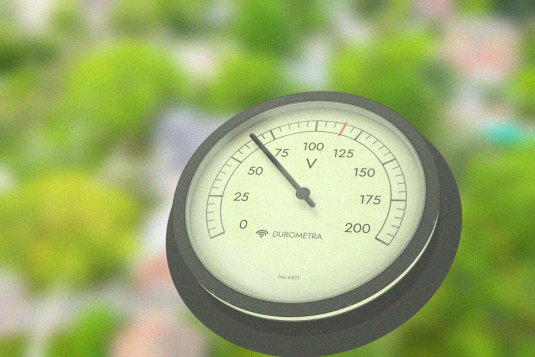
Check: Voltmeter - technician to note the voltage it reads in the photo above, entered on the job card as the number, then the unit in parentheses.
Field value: 65 (V)
